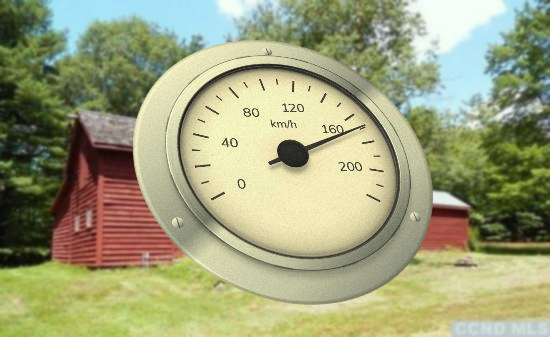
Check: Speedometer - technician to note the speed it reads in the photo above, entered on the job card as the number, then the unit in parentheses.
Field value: 170 (km/h)
